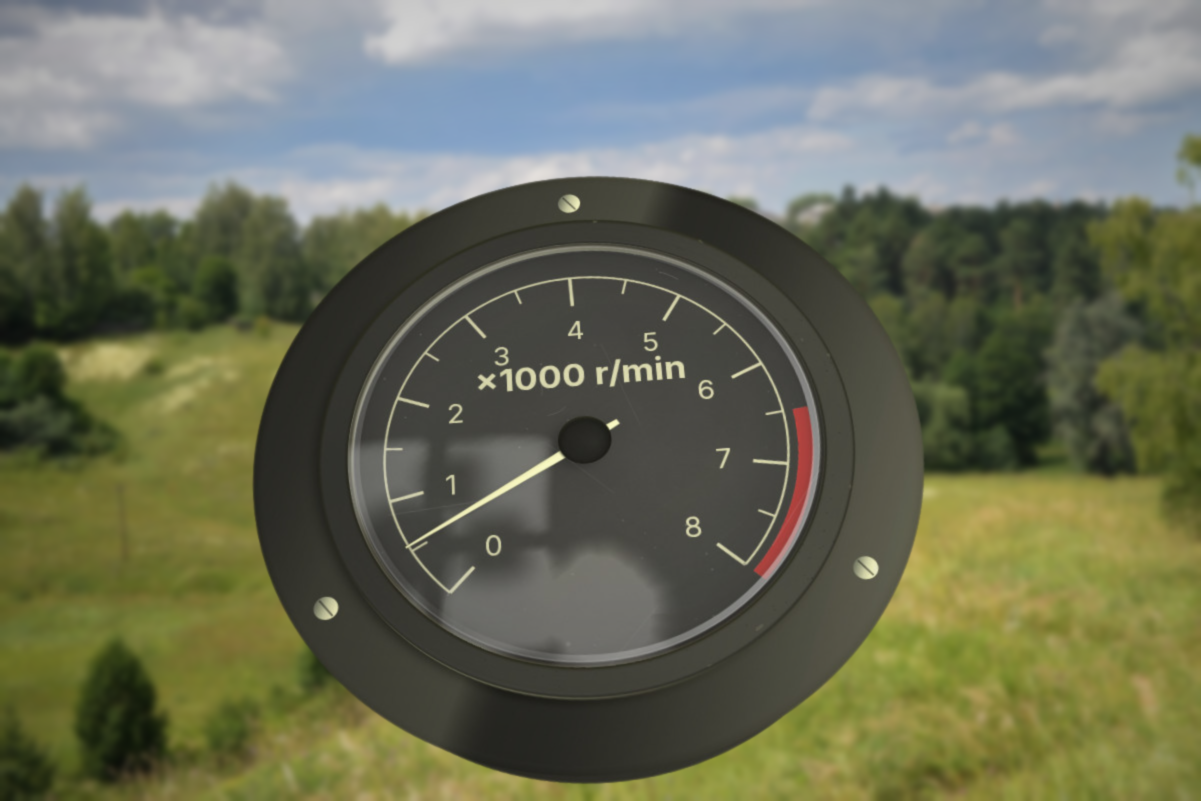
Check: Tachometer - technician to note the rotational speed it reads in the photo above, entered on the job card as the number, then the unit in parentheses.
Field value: 500 (rpm)
